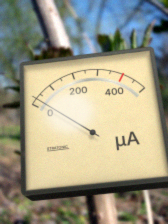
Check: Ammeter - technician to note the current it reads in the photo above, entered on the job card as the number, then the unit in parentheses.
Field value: 25 (µA)
